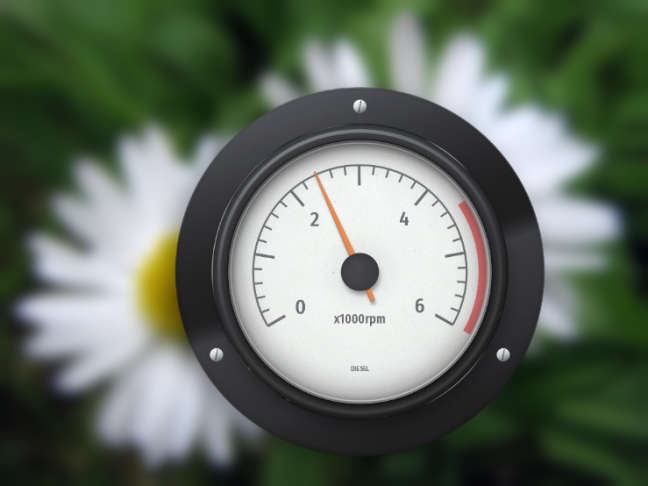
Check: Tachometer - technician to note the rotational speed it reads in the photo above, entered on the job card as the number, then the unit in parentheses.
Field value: 2400 (rpm)
